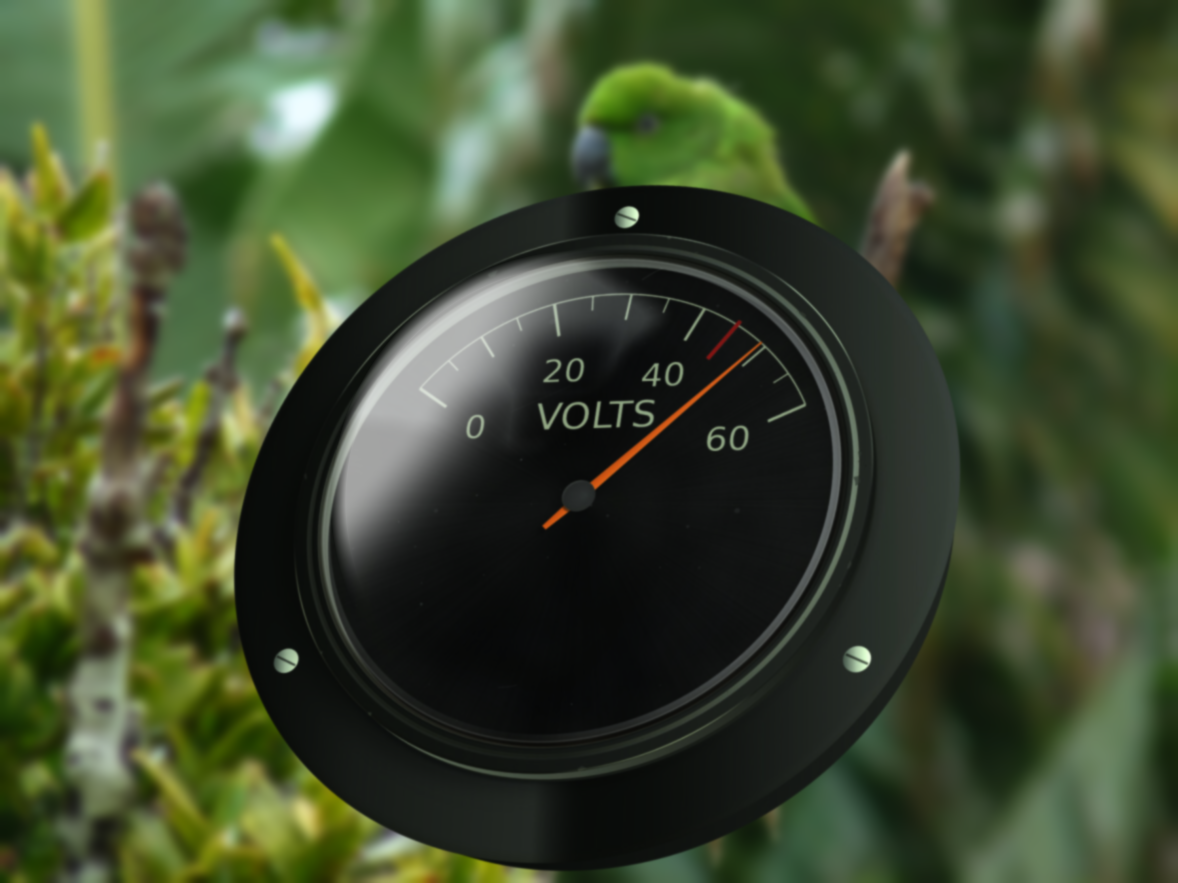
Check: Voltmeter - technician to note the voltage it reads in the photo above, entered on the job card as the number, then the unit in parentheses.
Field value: 50 (V)
